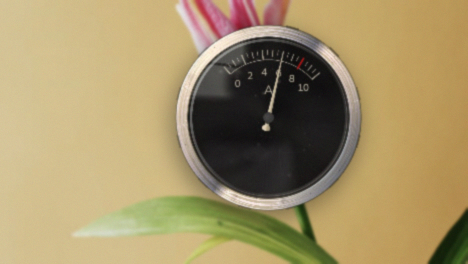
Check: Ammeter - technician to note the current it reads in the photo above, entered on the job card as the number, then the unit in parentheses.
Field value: 6 (A)
